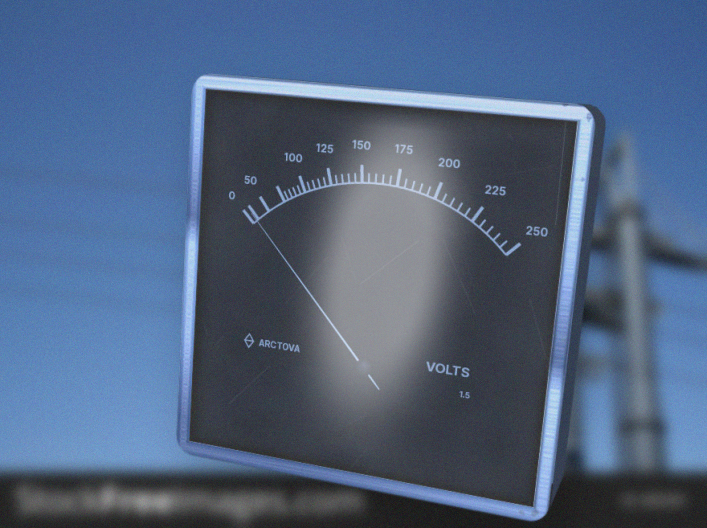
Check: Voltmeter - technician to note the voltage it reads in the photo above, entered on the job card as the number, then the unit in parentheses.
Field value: 25 (V)
